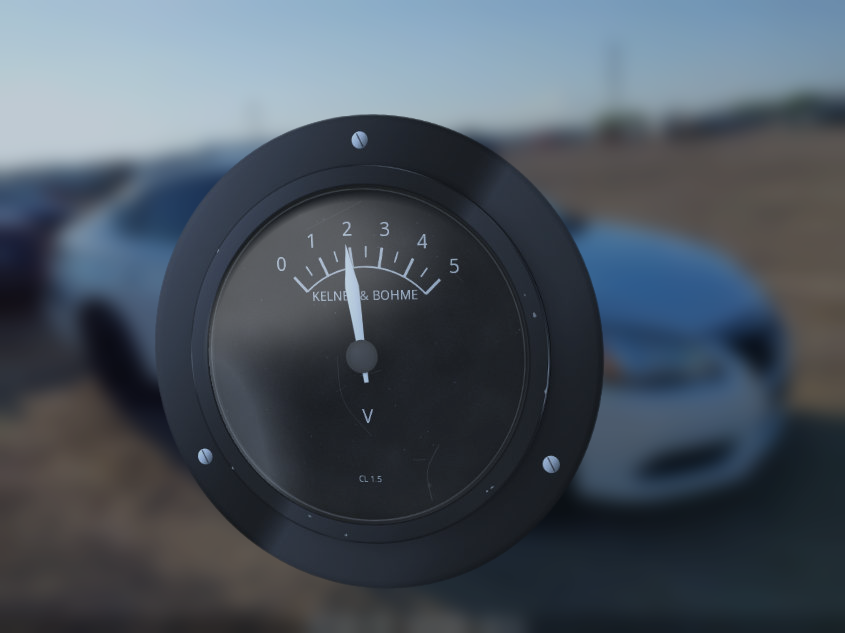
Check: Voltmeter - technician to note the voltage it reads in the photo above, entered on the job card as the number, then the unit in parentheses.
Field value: 2 (V)
